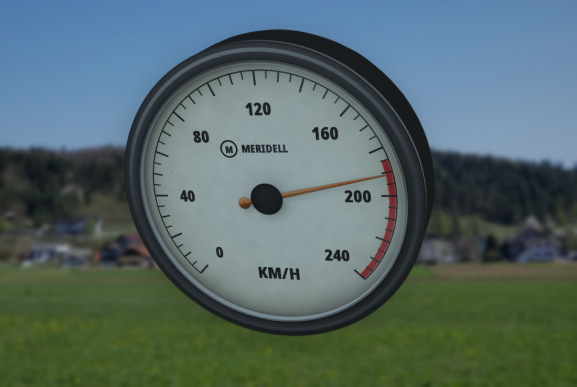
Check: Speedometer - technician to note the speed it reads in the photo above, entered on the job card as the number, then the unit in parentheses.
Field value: 190 (km/h)
